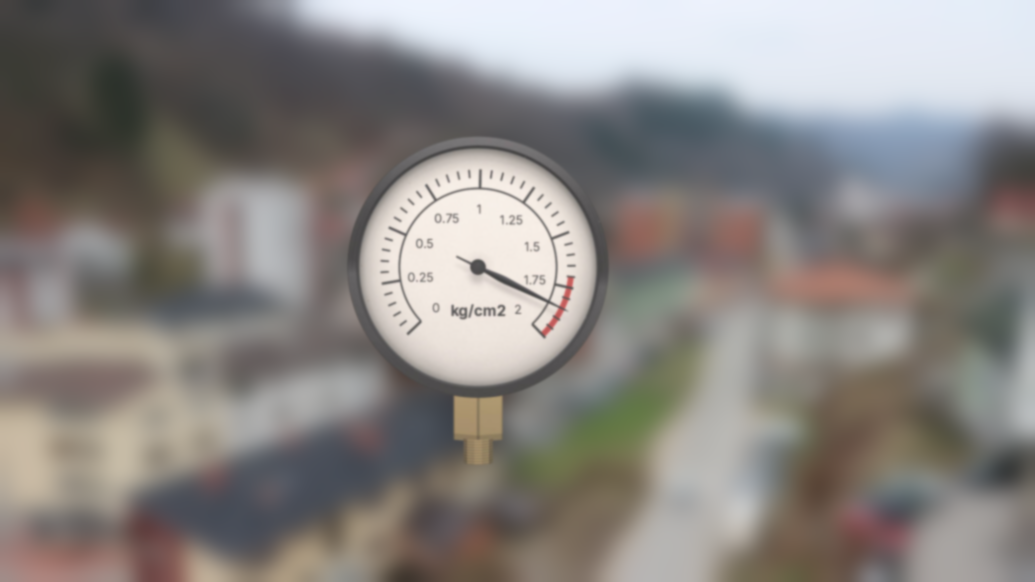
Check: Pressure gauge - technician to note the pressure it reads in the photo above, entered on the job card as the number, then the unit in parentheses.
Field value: 1.85 (kg/cm²)
